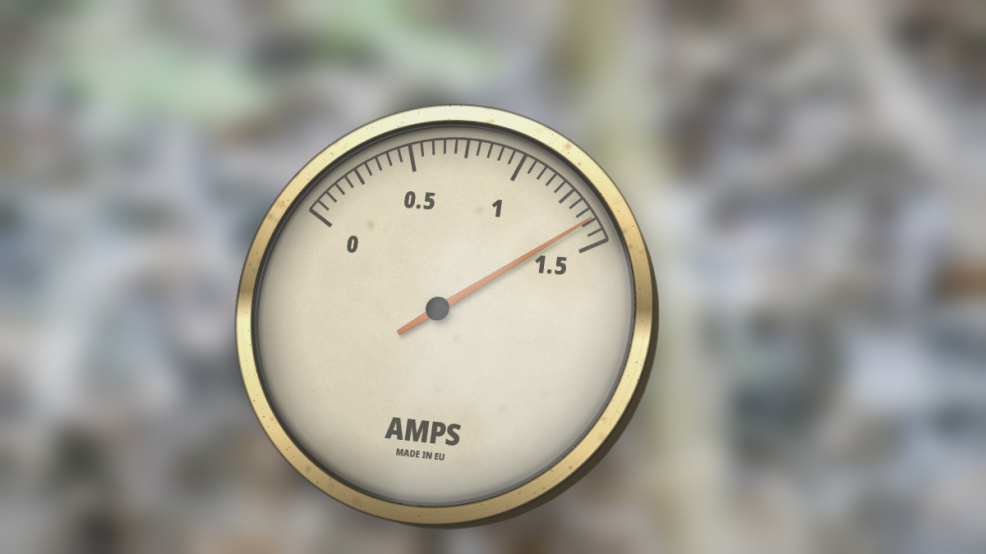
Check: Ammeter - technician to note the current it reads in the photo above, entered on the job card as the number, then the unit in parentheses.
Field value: 1.4 (A)
